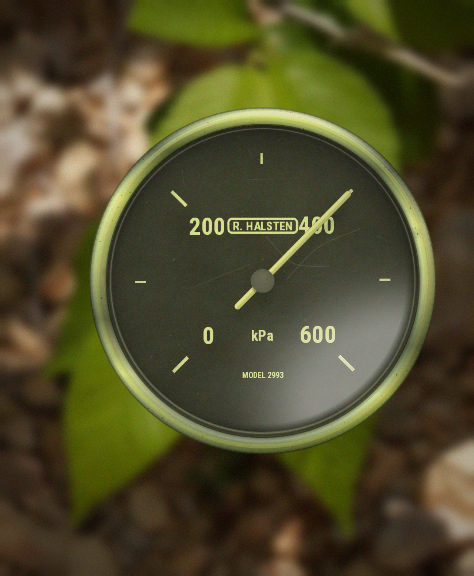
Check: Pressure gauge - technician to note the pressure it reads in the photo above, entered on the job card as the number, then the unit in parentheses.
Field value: 400 (kPa)
